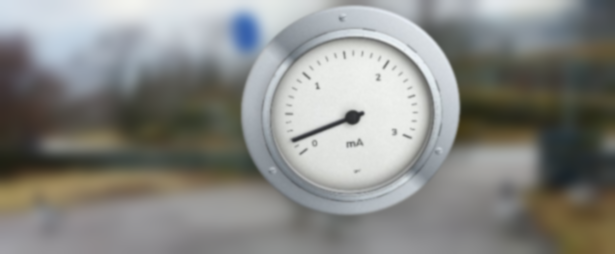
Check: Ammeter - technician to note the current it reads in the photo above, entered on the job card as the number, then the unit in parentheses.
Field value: 0.2 (mA)
